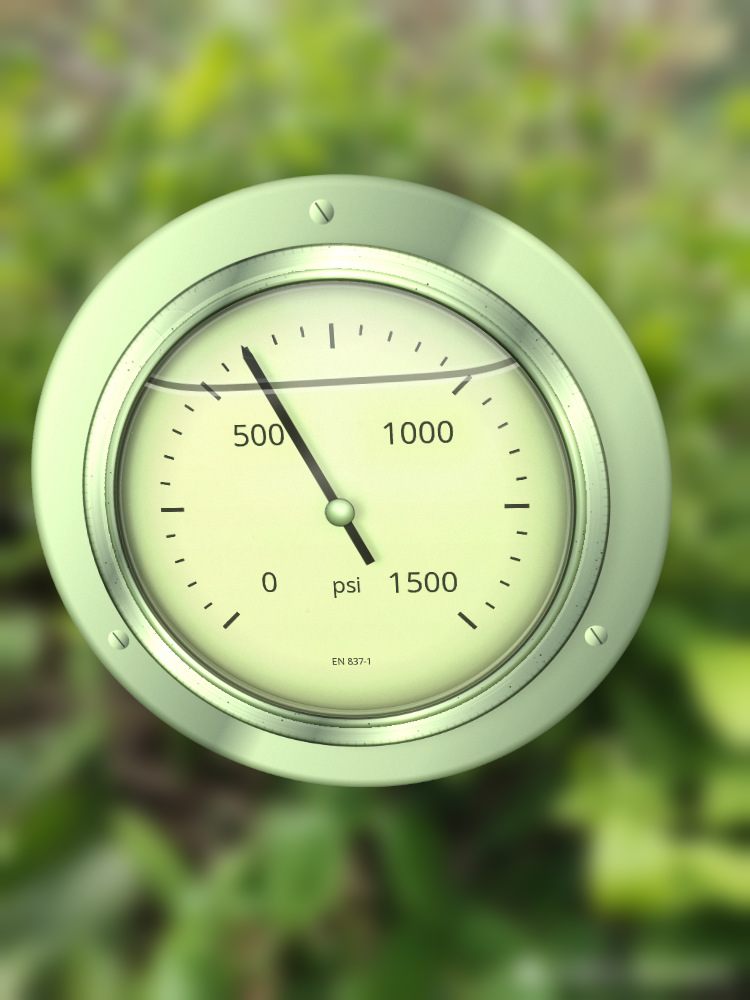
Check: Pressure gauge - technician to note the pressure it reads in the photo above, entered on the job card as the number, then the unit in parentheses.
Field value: 600 (psi)
